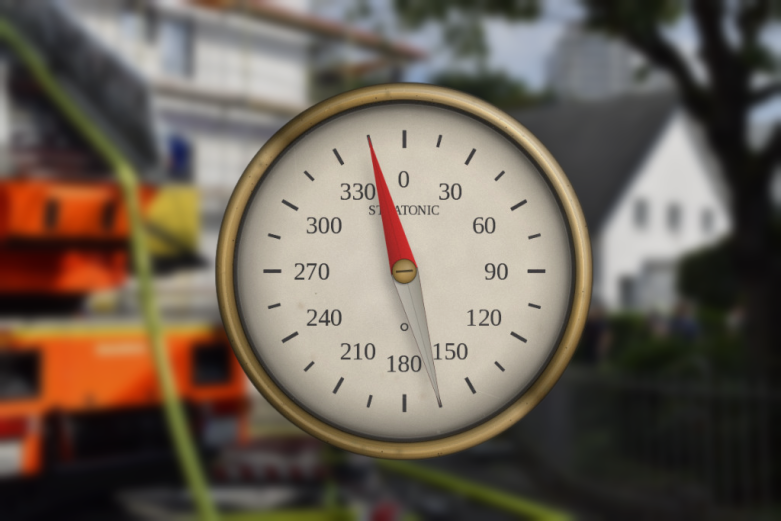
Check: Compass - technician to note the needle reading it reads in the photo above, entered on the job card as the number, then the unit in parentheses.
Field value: 345 (°)
